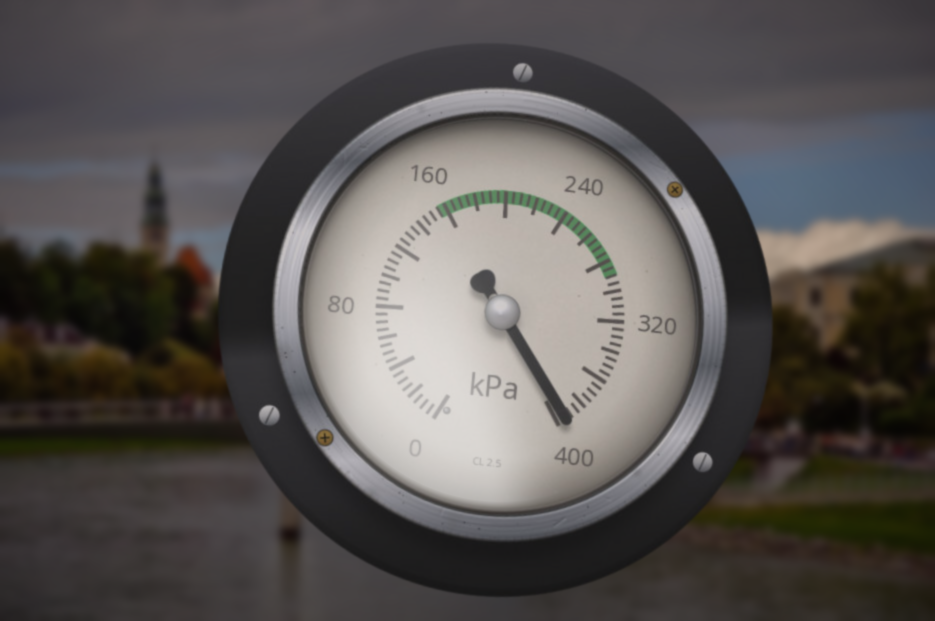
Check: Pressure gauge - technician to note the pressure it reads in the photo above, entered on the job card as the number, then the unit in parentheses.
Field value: 395 (kPa)
